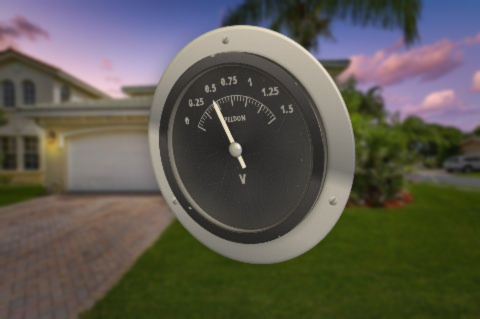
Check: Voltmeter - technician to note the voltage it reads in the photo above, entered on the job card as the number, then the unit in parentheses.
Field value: 0.5 (V)
